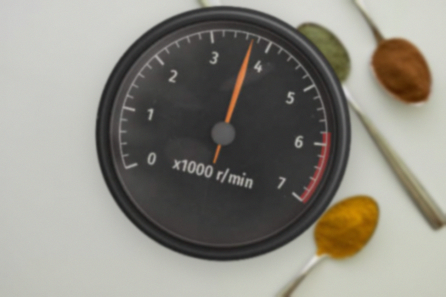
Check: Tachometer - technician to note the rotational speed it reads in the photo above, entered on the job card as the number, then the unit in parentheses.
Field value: 3700 (rpm)
